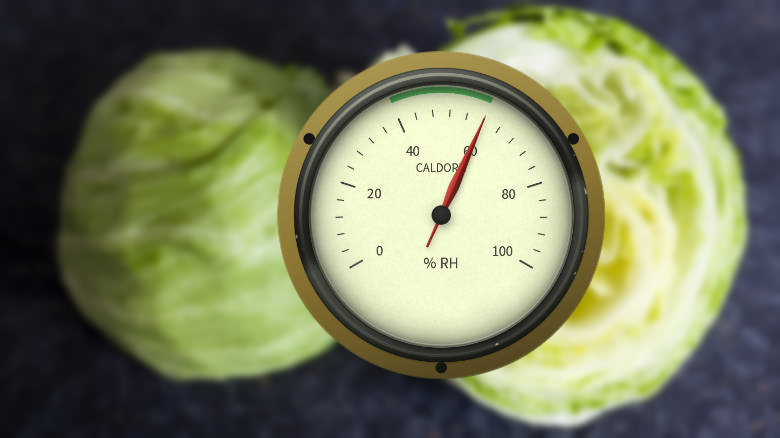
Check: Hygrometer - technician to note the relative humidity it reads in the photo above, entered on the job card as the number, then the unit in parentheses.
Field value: 60 (%)
